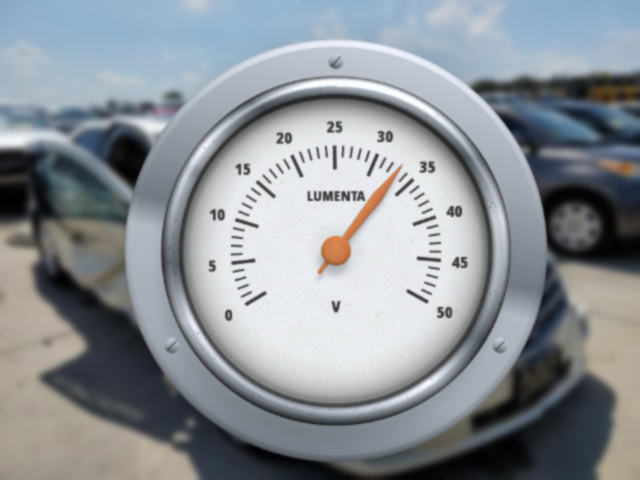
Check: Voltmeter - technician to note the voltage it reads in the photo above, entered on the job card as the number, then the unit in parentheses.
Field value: 33 (V)
